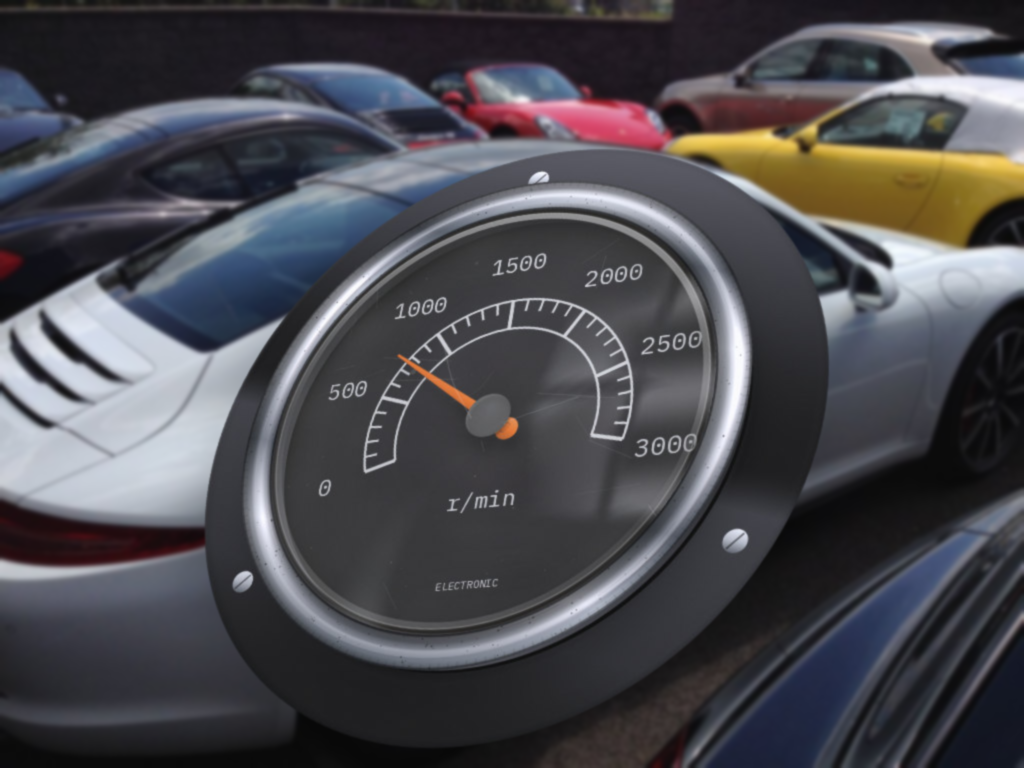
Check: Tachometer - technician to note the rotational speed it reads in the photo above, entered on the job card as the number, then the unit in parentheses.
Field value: 750 (rpm)
